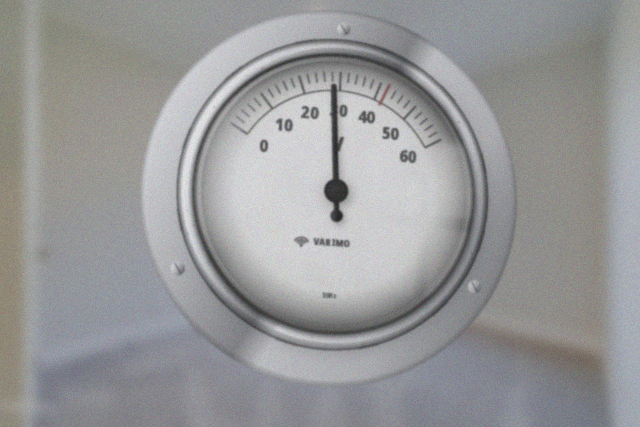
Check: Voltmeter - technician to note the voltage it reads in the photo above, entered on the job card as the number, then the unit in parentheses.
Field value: 28 (V)
